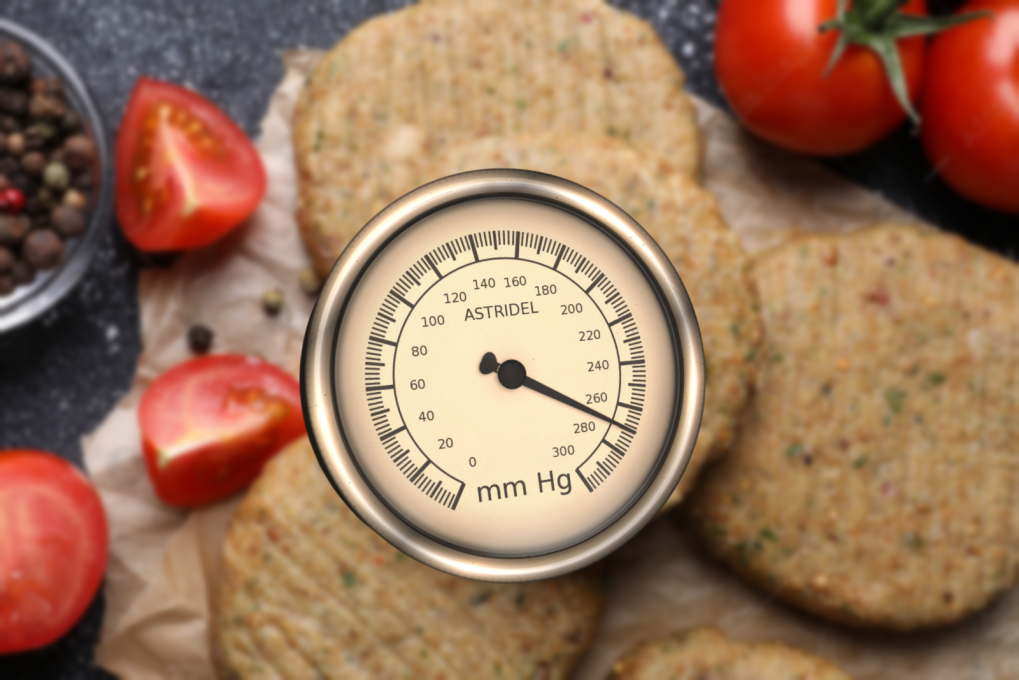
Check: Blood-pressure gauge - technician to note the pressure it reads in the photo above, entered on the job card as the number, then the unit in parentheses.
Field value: 270 (mmHg)
